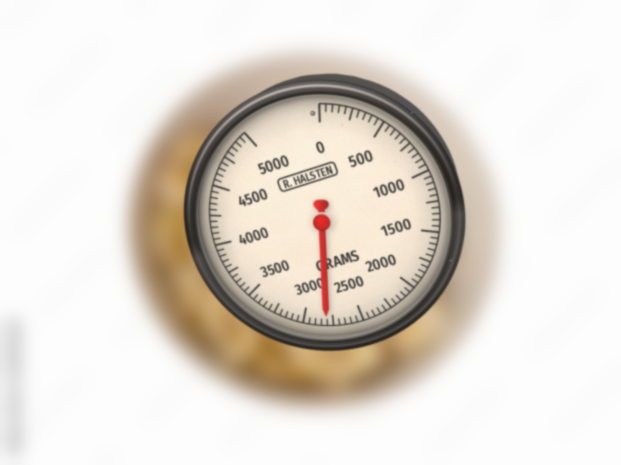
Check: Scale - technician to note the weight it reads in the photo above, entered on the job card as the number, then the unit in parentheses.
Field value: 2800 (g)
